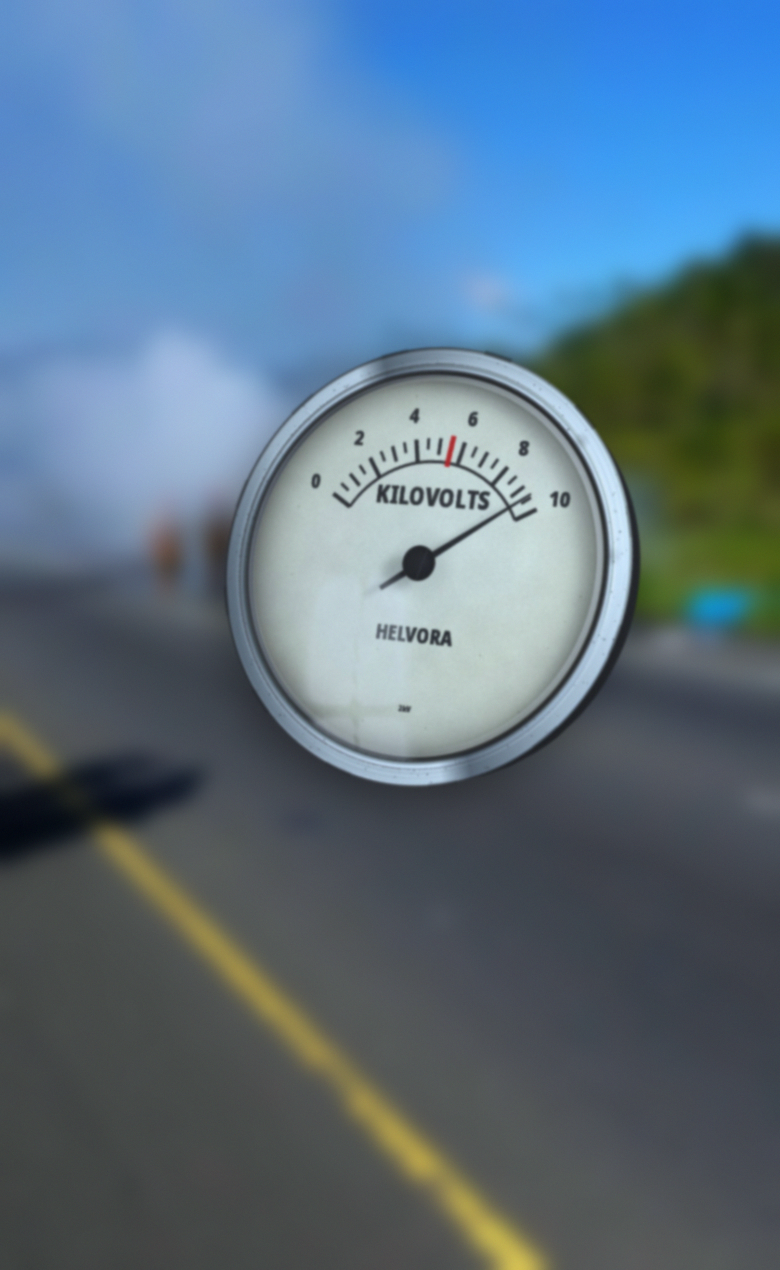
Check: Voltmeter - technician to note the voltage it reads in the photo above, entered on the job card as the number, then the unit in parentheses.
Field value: 9.5 (kV)
